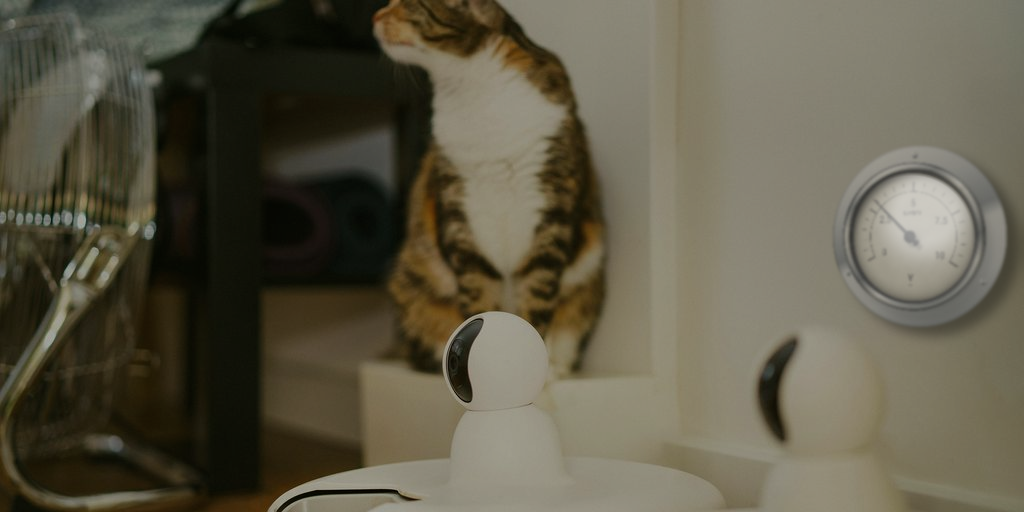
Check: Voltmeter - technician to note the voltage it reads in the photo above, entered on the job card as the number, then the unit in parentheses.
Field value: 3 (V)
